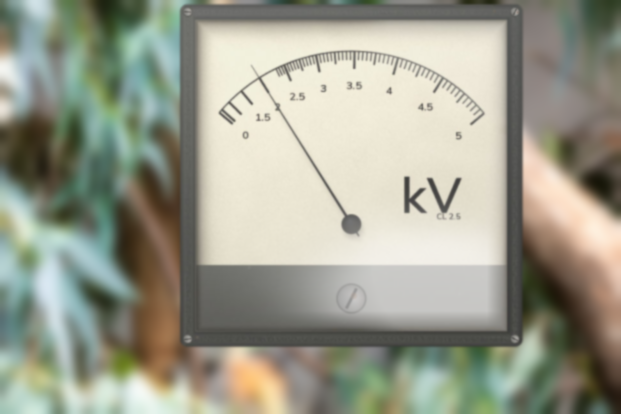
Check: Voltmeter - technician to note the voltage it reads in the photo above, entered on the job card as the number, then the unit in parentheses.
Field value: 2 (kV)
